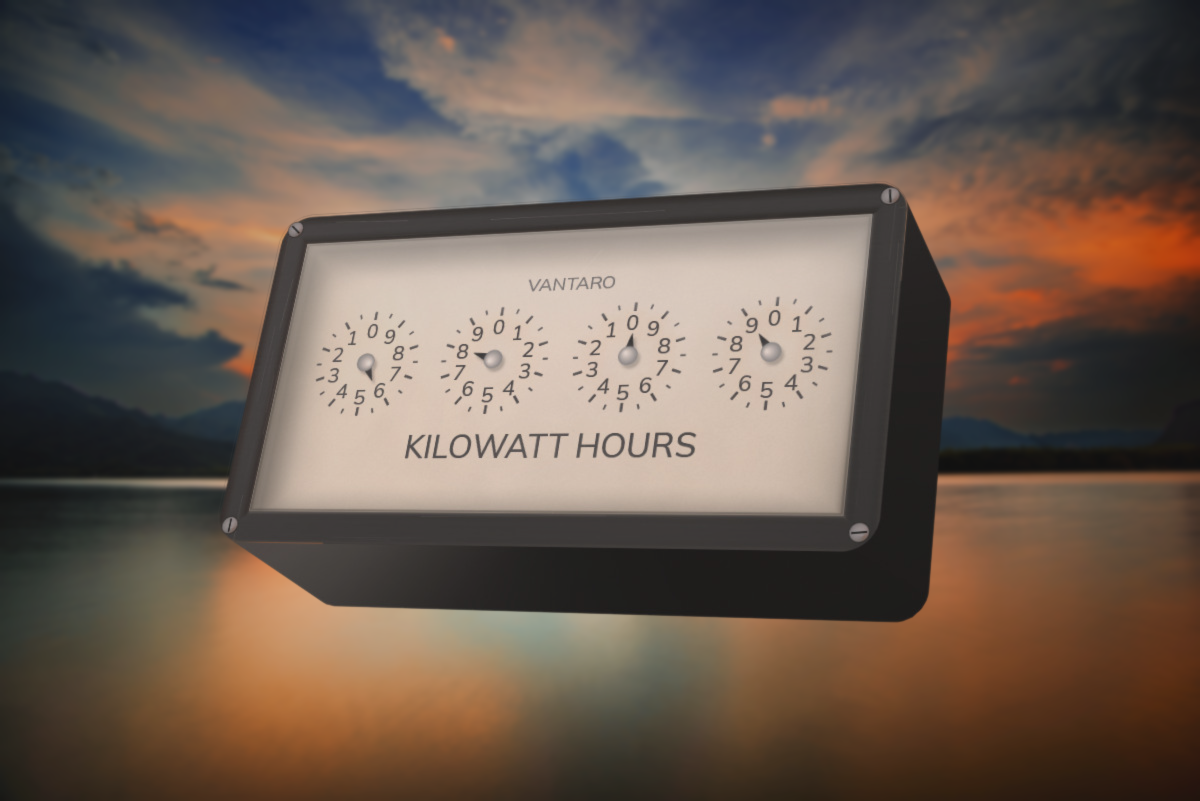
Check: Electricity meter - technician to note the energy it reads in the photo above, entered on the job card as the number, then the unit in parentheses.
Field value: 5799 (kWh)
